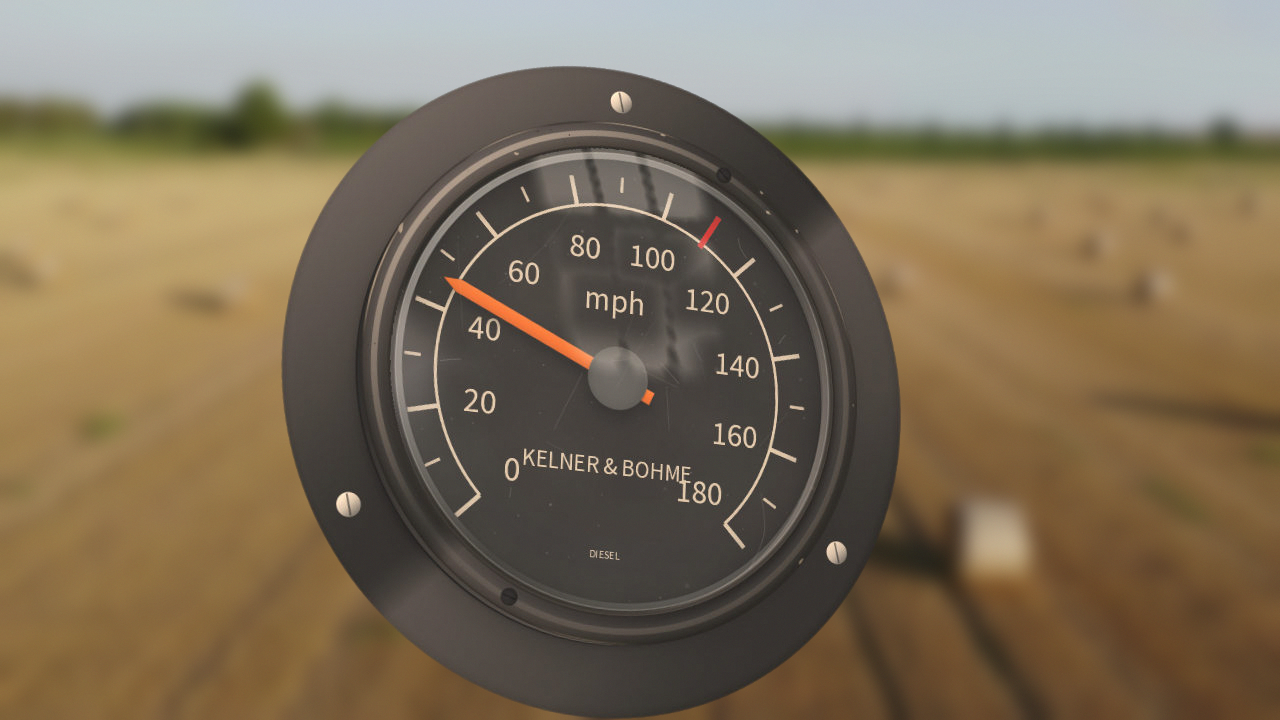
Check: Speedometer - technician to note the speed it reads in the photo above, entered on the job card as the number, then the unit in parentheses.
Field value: 45 (mph)
